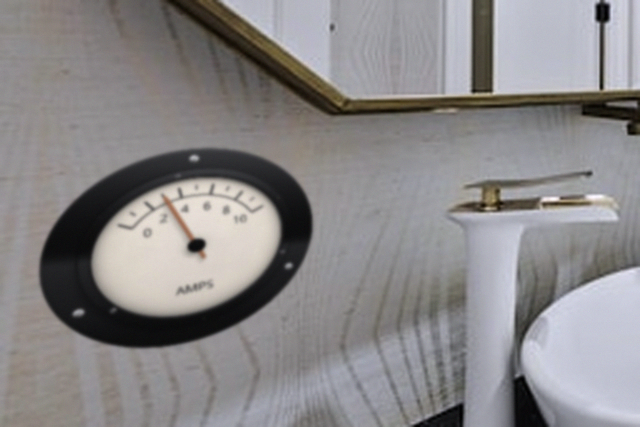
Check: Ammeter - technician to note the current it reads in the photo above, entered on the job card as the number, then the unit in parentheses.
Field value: 3 (A)
